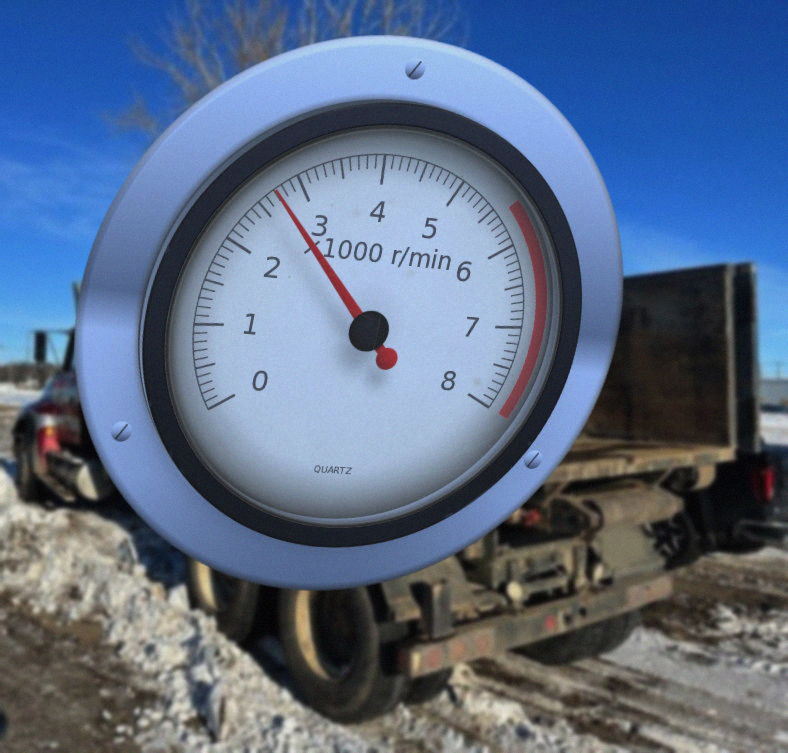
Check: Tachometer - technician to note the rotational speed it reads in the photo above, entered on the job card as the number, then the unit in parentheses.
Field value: 2700 (rpm)
